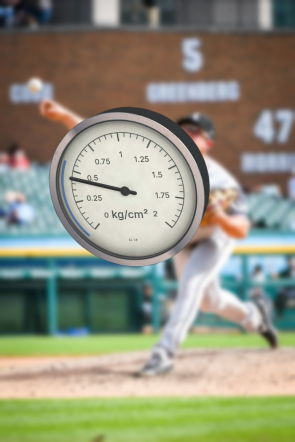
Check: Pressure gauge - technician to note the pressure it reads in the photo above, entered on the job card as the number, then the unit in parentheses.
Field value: 0.45 (kg/cm²)
